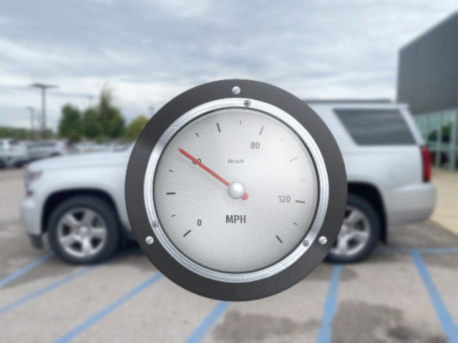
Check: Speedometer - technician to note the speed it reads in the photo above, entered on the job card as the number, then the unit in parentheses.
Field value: 40 (mph)
